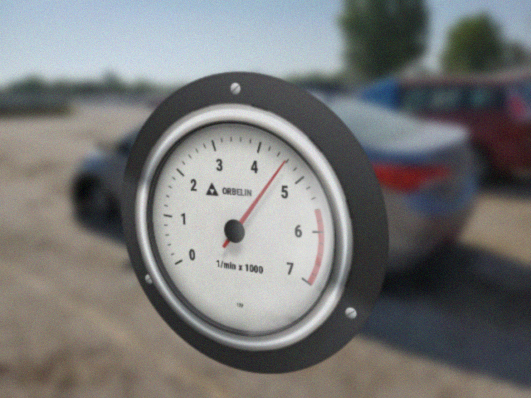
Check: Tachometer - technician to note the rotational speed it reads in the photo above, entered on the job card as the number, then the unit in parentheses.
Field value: 4600 (rpm)
